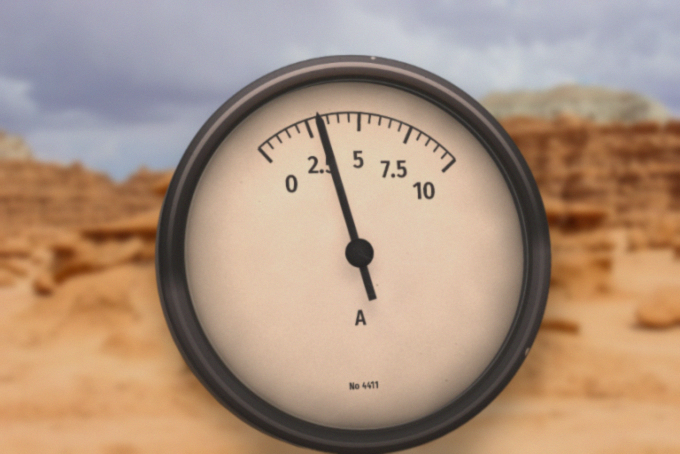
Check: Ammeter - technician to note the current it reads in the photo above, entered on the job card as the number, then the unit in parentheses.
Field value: 3 (A)
